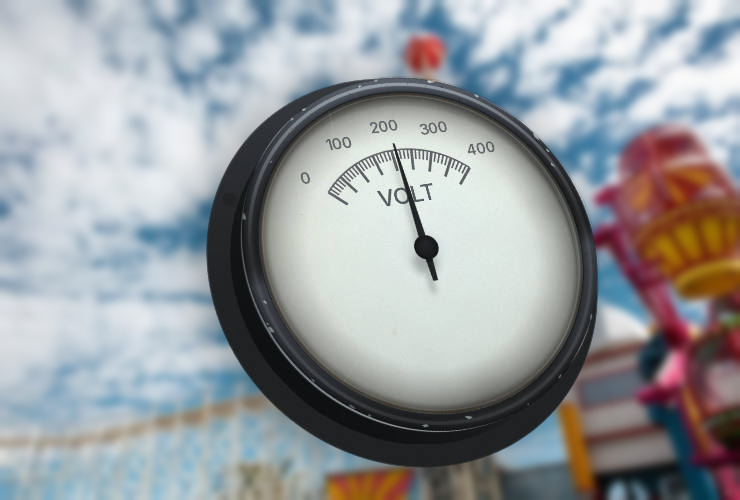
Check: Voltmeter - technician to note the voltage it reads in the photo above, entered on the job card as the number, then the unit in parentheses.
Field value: 200 (V)
